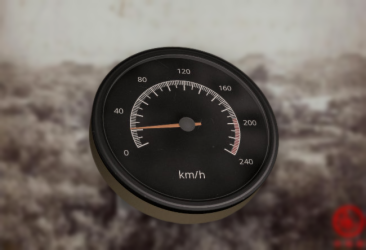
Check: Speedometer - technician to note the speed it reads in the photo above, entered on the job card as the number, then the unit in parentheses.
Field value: 20 (km/h)
